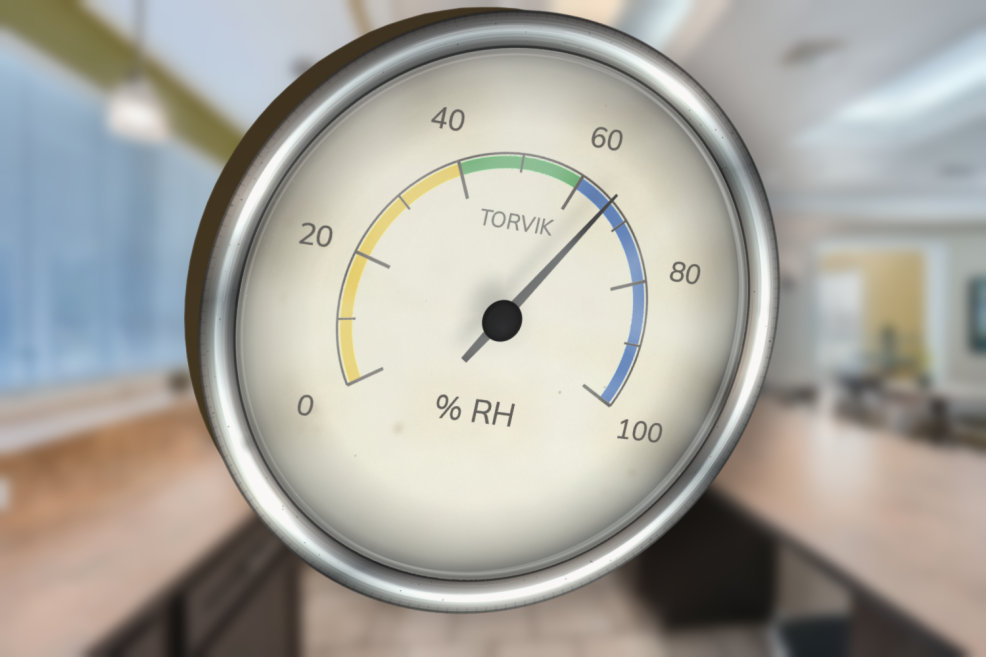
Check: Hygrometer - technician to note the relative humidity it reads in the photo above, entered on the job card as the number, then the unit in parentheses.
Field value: 65 (%)
